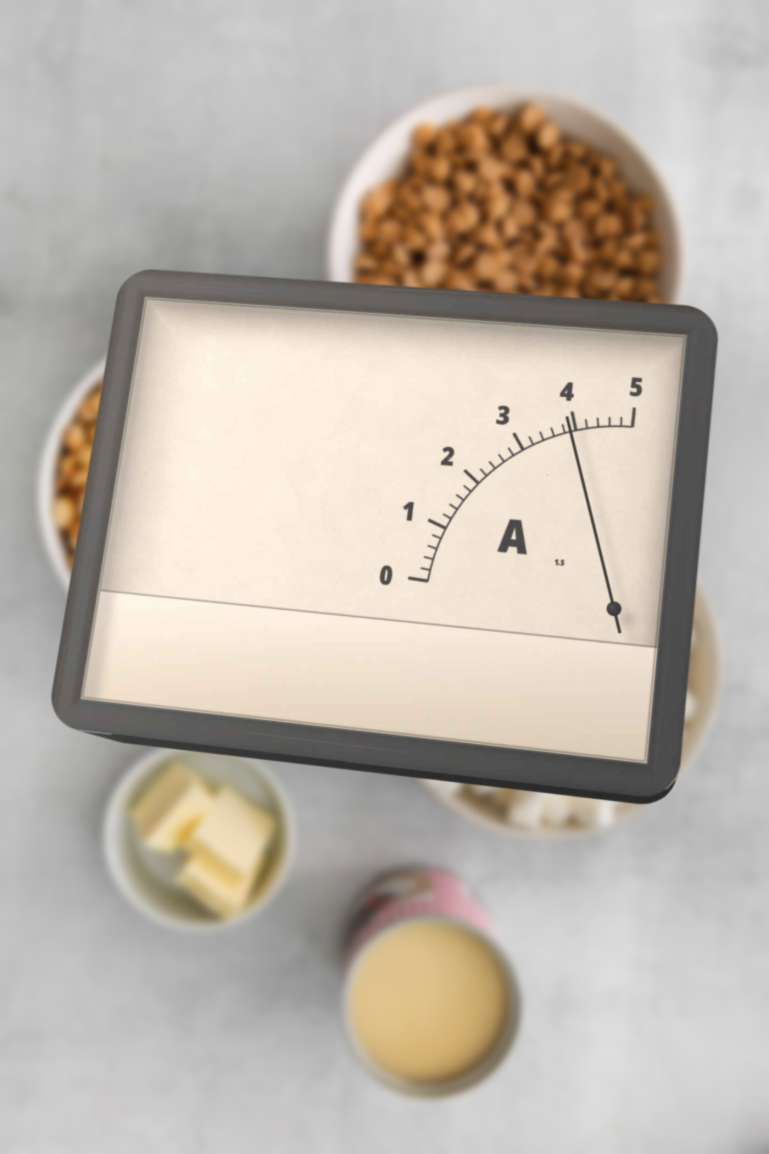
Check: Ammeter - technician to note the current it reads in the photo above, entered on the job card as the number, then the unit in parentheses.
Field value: 3.9 (A)
